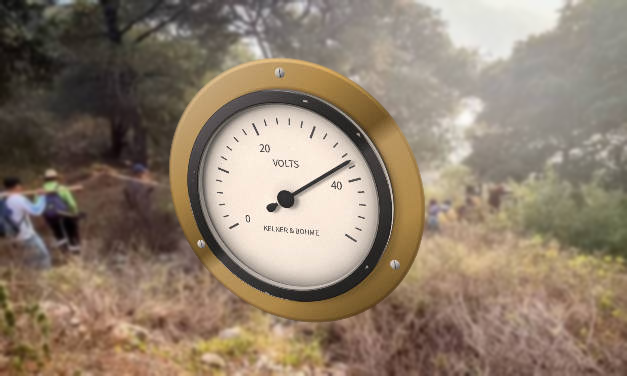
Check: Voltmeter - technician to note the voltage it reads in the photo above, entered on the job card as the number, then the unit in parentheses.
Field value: 37 (V)
